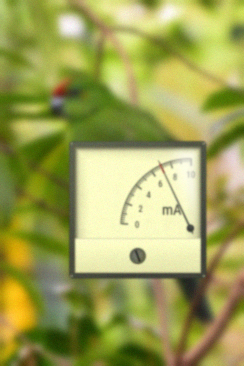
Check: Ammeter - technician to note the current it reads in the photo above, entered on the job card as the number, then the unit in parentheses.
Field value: 7 (mA)
